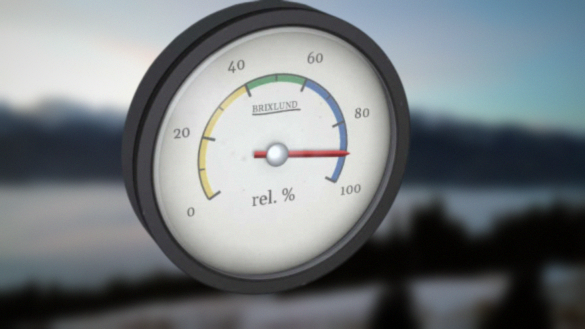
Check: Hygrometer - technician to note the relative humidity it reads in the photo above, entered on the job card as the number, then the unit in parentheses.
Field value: 90 (%)
